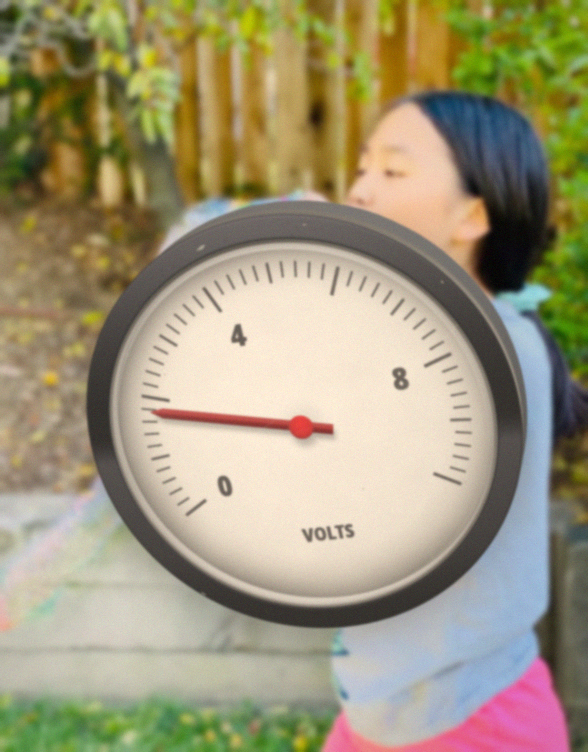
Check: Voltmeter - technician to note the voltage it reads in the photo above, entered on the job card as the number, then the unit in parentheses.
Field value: 1.8 (V)
